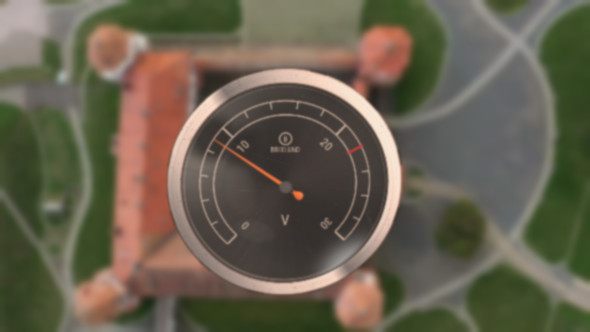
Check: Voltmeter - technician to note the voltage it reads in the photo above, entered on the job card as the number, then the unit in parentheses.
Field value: 9 (V)
